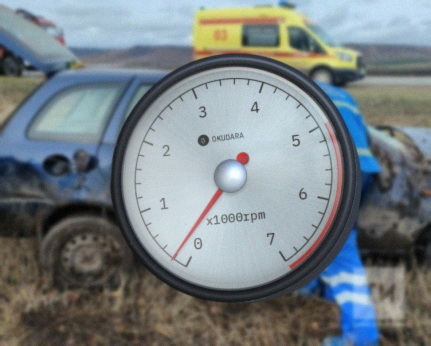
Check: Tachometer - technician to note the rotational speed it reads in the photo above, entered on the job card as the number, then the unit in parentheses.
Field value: 200 (rpm)
